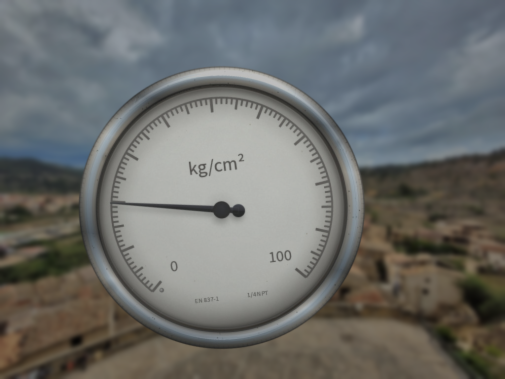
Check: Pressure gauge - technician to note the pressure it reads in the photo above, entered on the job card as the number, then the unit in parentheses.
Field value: 20 (kg/cm²)
